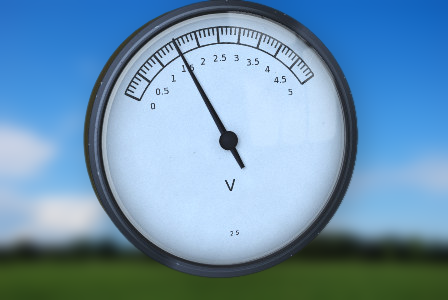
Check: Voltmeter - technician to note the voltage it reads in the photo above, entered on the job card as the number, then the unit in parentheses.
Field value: 1.5 (V)
